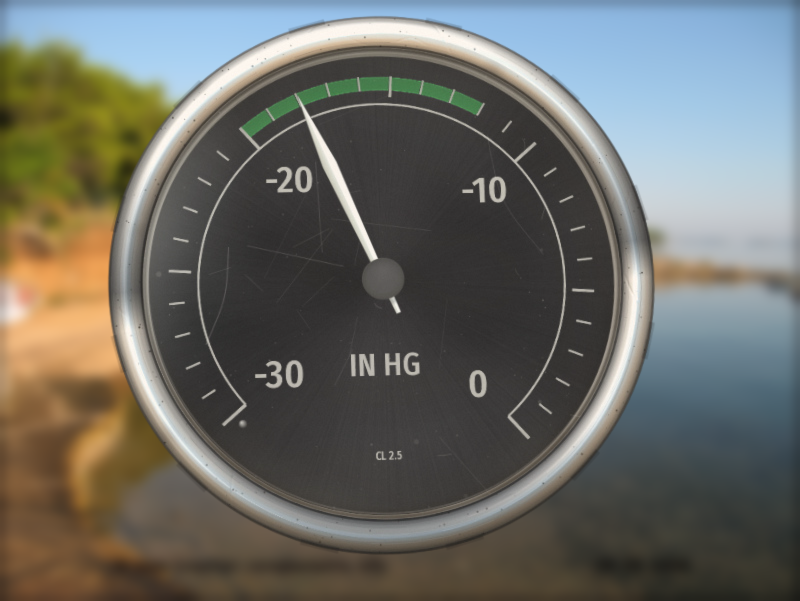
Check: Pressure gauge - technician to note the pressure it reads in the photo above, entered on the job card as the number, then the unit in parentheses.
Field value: -18 (inHg)
